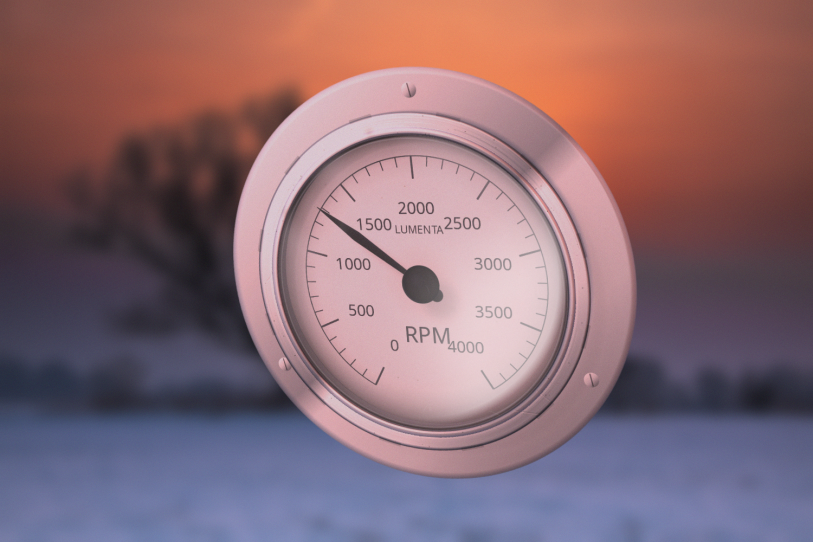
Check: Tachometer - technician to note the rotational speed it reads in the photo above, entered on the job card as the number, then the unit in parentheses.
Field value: 1300 (rpm)
